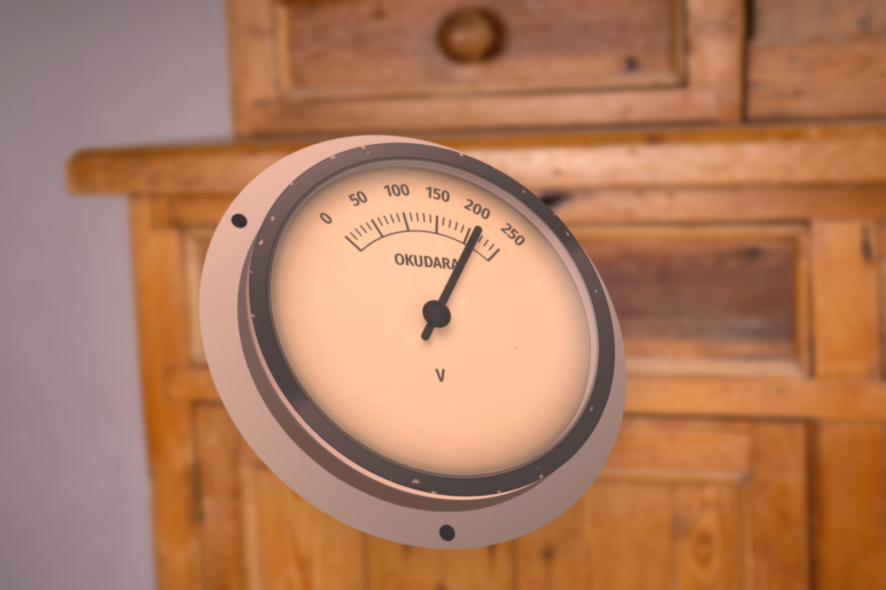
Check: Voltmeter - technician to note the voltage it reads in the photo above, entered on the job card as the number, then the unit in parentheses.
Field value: 210 (V)
